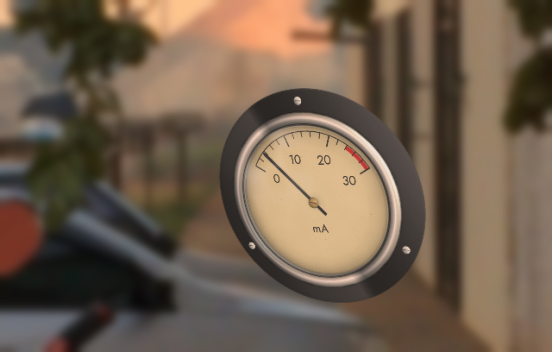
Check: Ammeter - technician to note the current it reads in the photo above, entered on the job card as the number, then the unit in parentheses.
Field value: 4 (mA)
